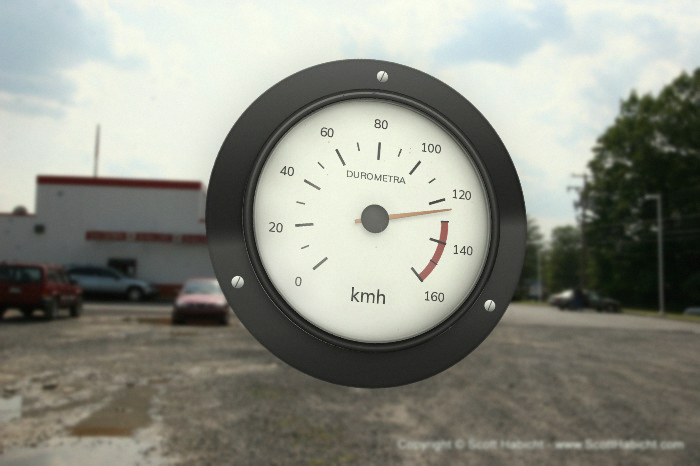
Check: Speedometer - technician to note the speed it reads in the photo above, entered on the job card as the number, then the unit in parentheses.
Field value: 125 (km/h)
